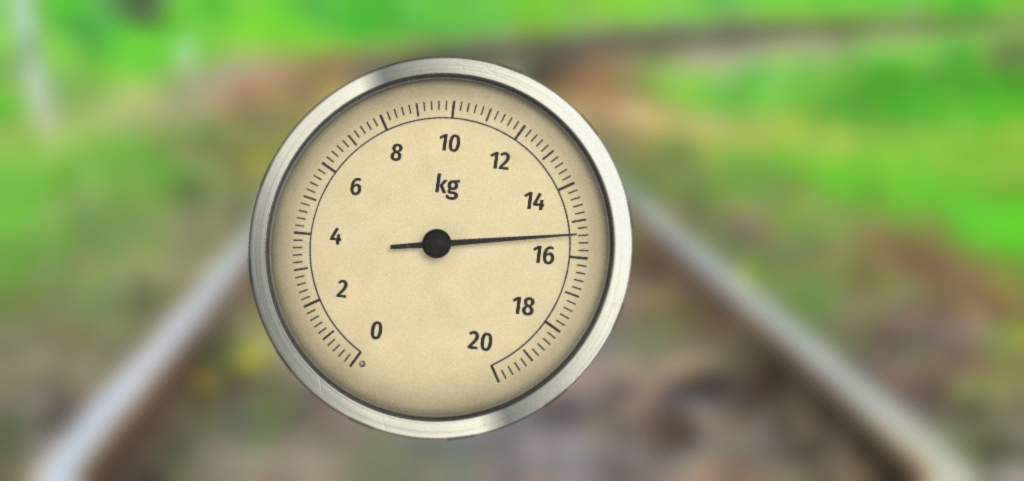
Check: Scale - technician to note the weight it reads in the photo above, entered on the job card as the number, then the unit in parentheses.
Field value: 15.4 (kg)
